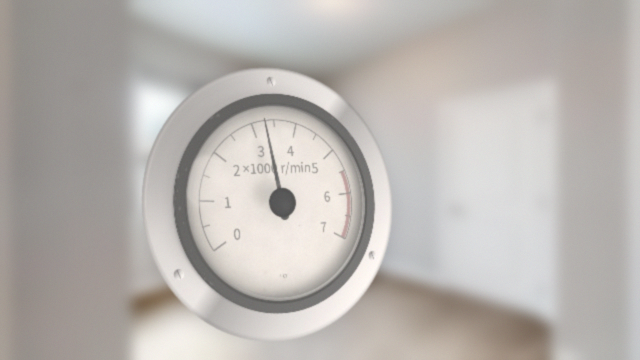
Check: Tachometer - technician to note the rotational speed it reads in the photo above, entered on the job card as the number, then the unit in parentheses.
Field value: 3250 (rpm)
